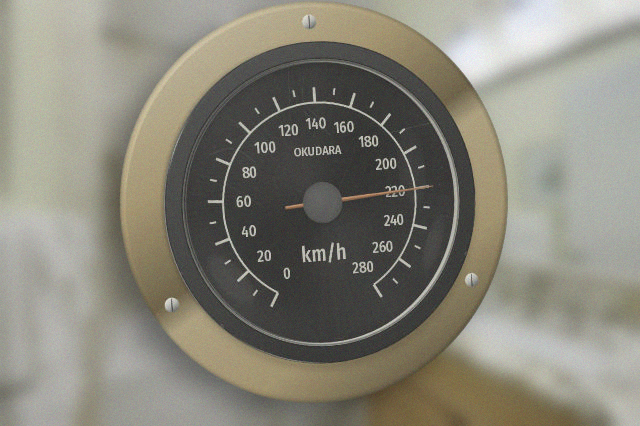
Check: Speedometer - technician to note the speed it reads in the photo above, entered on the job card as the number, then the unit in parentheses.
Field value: 220 (km/h)
